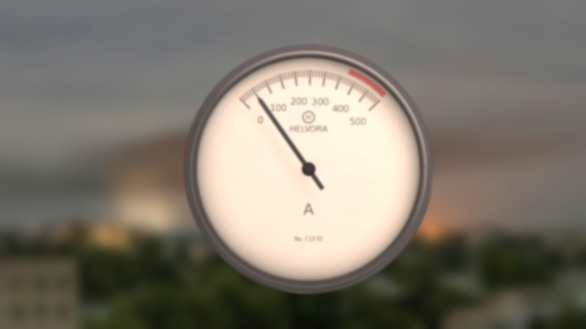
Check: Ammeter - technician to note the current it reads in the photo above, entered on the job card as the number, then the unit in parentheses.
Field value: 50 (A)
